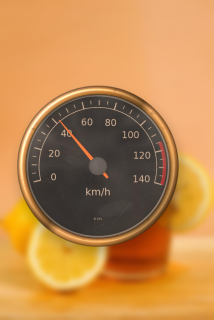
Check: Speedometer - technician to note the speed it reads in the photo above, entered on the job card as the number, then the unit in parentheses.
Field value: 42.5 (km/h)
